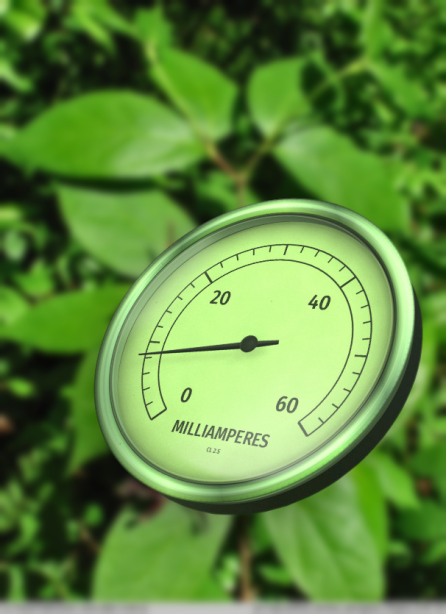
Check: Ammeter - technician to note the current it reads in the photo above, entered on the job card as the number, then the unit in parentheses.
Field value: 8 (mA)
